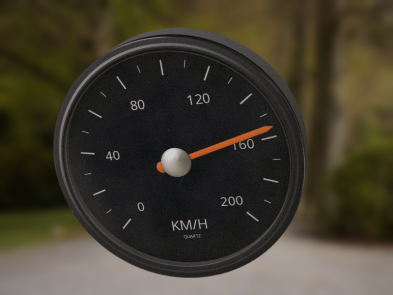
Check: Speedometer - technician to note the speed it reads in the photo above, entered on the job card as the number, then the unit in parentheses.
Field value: 155 (km/h)
